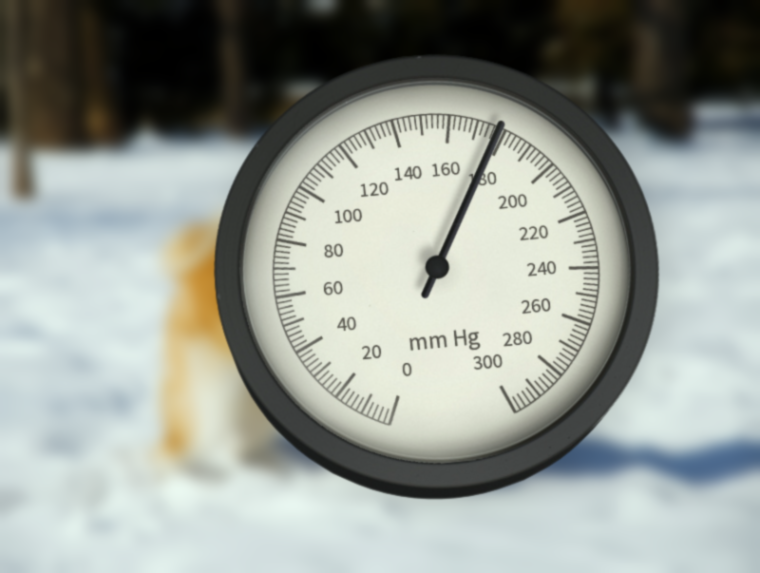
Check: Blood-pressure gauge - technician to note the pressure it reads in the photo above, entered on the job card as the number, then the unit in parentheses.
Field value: 178 (mmHg)
